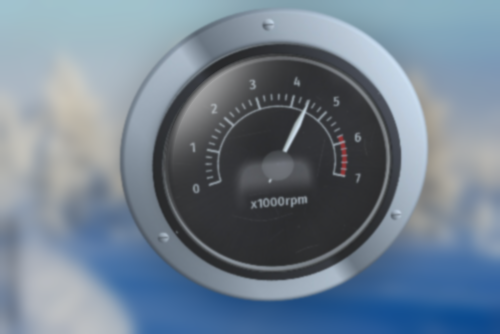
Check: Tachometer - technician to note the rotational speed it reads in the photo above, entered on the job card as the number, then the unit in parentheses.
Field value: 4400 (rpm)
